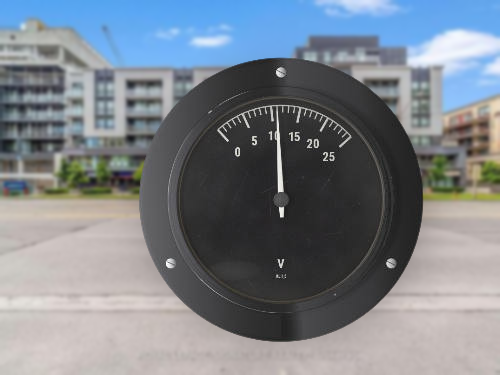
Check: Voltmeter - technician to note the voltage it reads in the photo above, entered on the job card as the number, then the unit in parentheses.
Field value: 11 (V)
